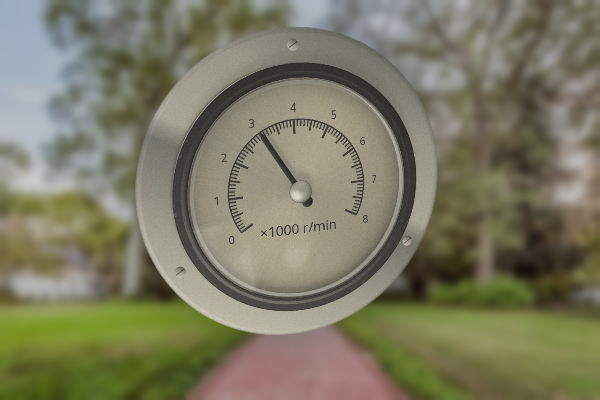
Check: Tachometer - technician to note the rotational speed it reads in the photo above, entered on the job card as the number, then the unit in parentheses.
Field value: 3000 (rpm)
